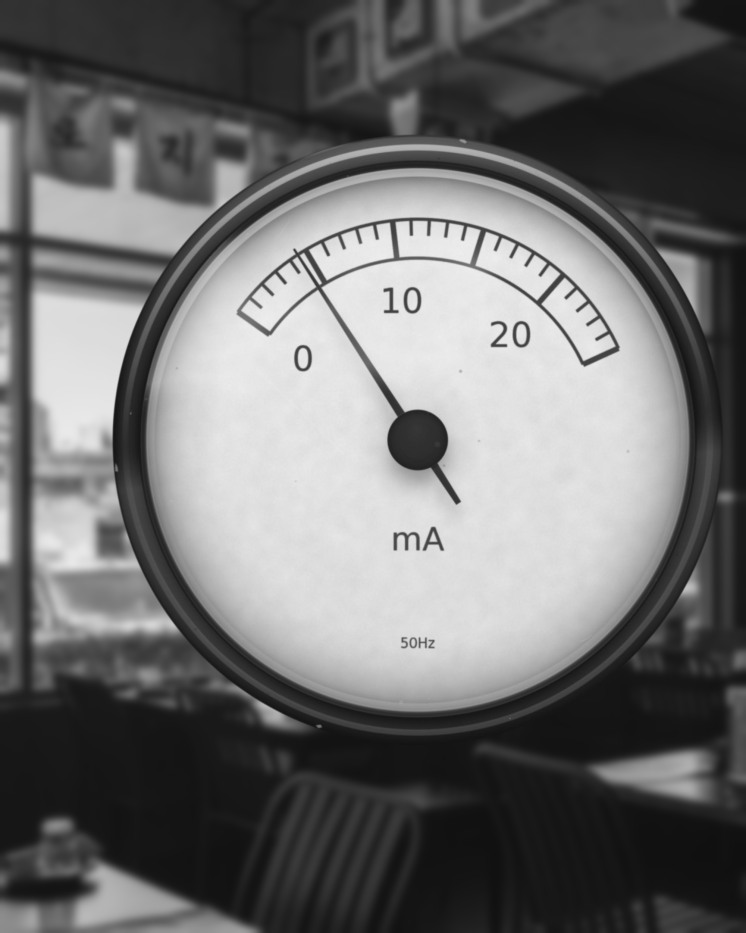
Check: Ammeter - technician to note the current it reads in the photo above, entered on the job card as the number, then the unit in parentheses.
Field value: 4.5 (mA)
